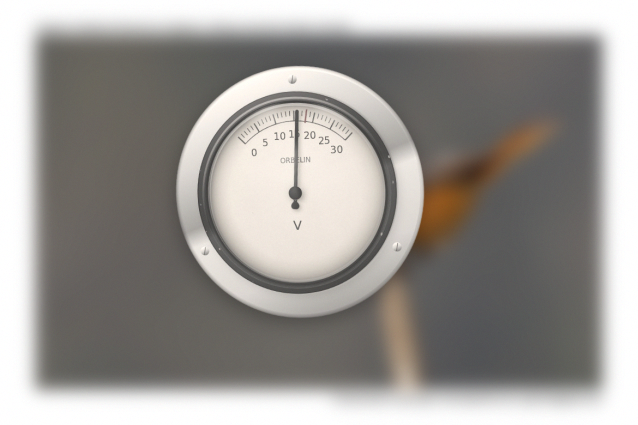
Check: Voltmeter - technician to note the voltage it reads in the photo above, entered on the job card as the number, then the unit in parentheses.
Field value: 16 (V)
